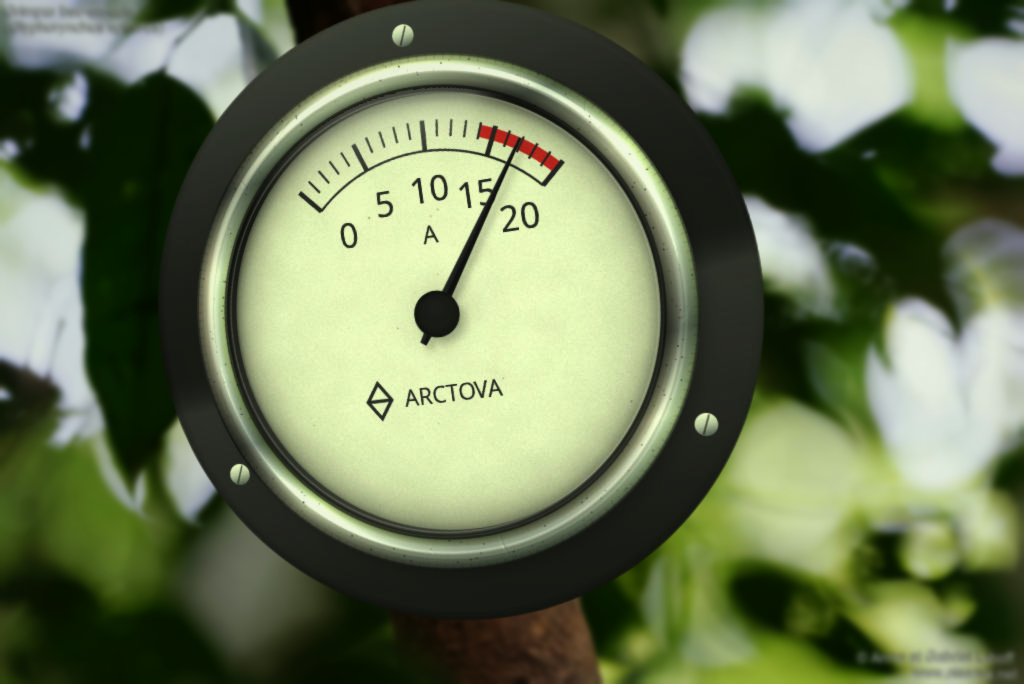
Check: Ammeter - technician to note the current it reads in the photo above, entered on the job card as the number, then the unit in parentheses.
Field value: 17 (A)
